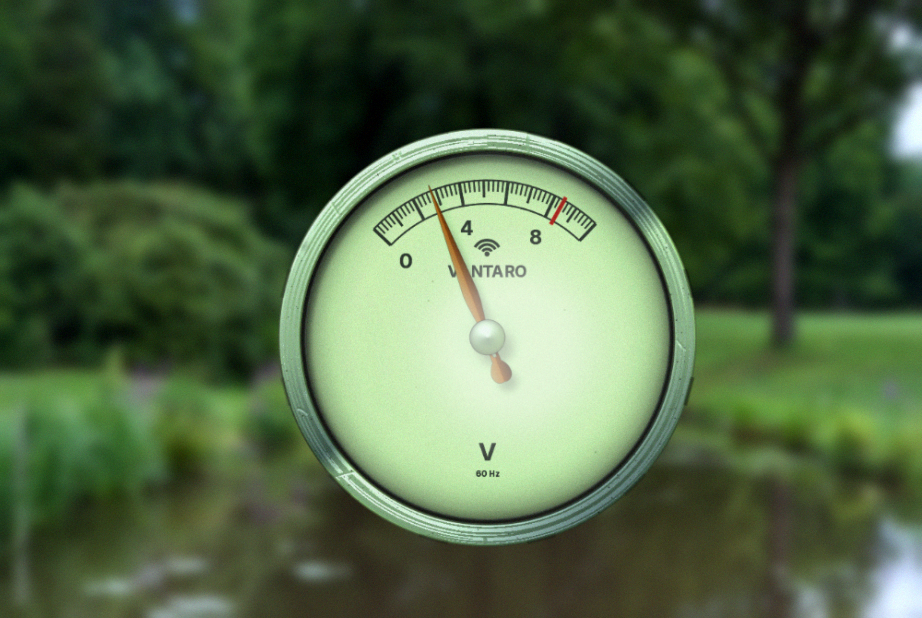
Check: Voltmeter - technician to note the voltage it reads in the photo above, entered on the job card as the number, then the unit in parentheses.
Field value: 2.8 (V)
